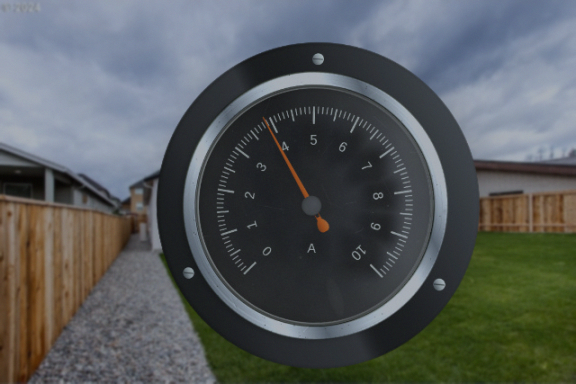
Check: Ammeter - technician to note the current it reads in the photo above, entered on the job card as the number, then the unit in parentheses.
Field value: 3.9 (A)
